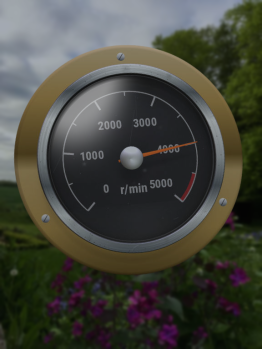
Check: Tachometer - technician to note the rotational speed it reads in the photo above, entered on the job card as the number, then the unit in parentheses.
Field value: 4000 (rpm)
